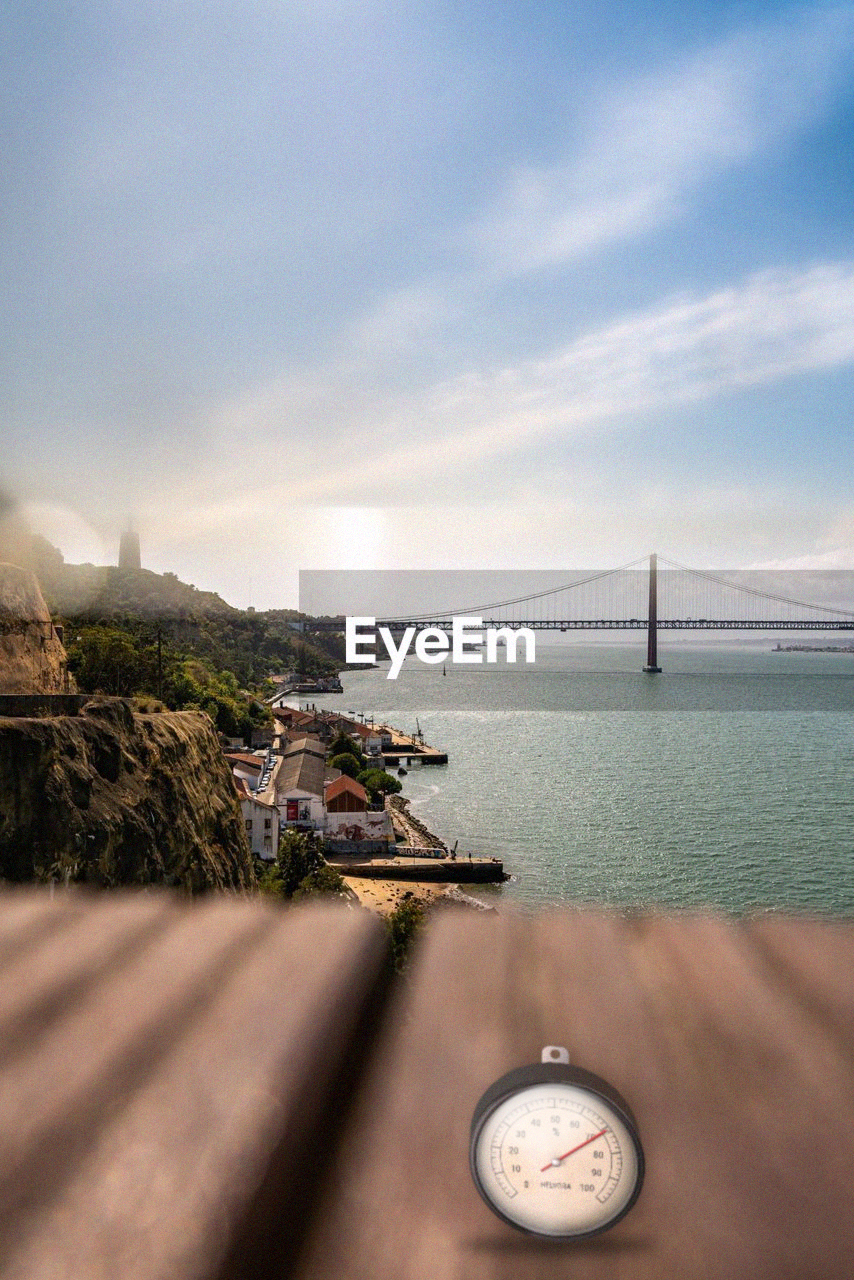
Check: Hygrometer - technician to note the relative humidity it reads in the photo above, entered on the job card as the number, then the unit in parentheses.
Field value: 70 (%)
